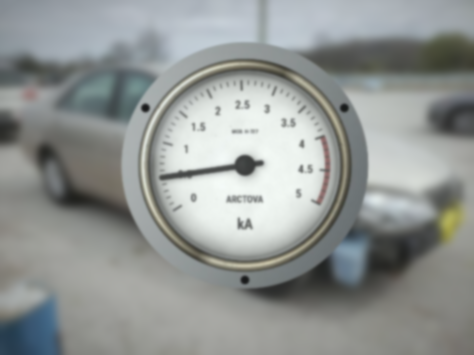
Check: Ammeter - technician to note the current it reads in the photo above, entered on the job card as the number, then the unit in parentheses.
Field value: 0.5 (kA)
